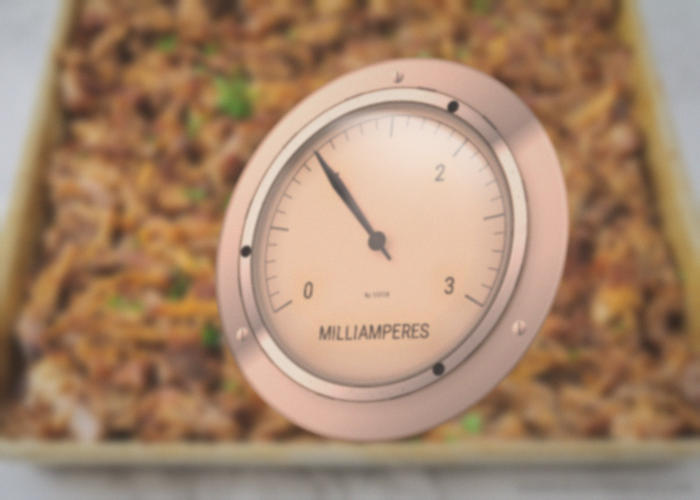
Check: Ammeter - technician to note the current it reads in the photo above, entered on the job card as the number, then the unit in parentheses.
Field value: 1 (mA)
